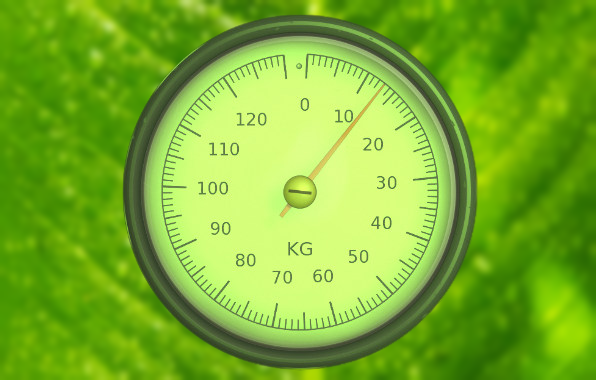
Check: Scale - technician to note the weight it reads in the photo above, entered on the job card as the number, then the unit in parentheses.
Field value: 13 (kg)
